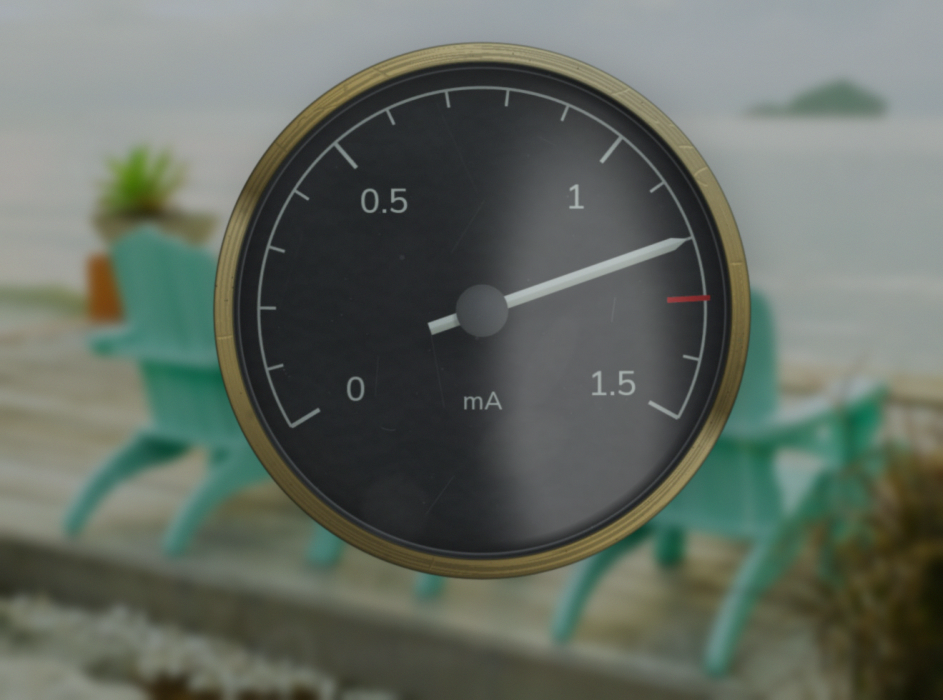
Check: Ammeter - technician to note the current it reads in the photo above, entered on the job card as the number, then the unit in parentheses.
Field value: 1.2 (mA)
